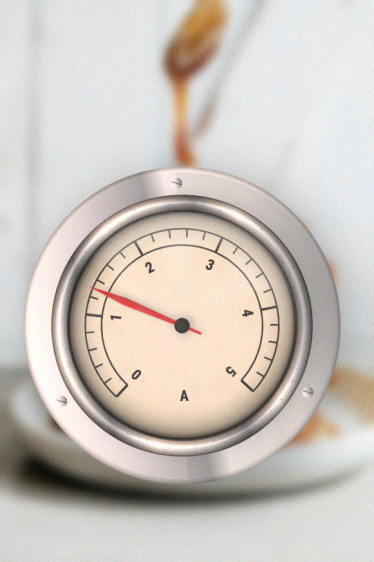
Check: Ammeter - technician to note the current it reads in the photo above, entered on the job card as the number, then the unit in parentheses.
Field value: 1.3 (A)
